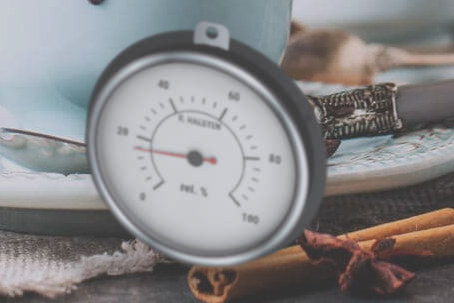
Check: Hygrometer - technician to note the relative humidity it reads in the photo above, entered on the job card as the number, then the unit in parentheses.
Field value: 16 (%)
